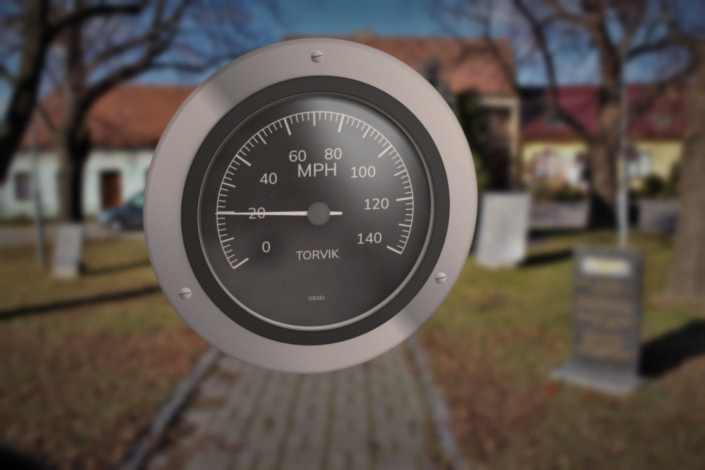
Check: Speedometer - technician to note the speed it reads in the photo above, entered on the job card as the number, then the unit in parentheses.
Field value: 20 (mph)
